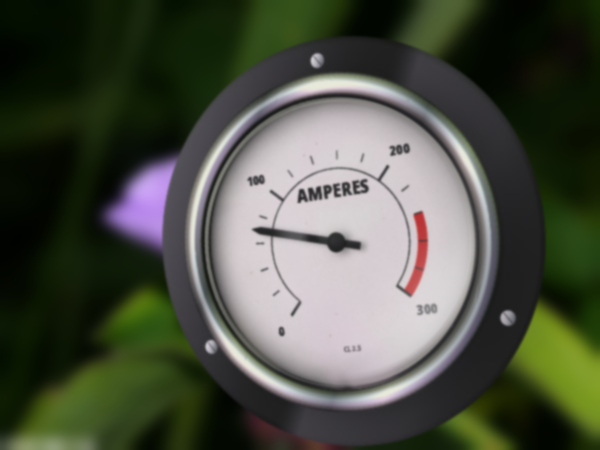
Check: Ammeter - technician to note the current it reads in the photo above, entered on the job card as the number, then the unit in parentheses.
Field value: 70 (A)
